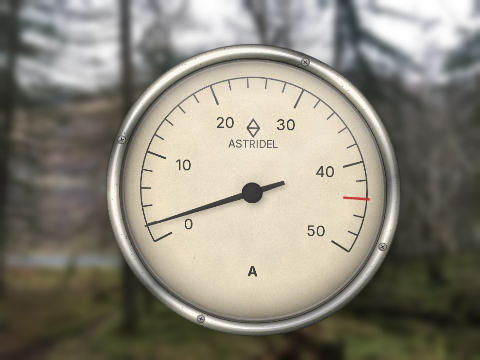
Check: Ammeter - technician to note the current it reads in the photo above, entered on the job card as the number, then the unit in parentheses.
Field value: 2 (A)
